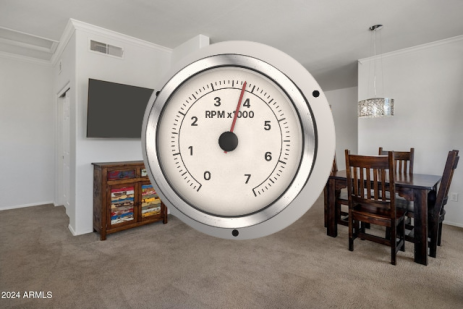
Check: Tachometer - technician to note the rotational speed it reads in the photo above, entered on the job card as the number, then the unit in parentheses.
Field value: 3800 (rpm)
